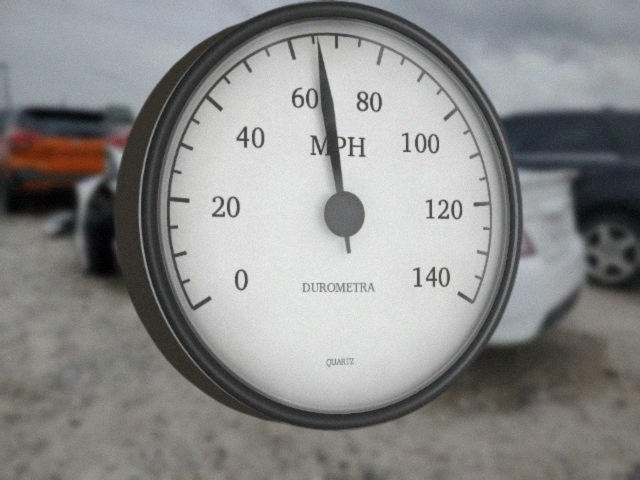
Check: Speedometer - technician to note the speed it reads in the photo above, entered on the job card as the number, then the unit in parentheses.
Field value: 65 (mph)
